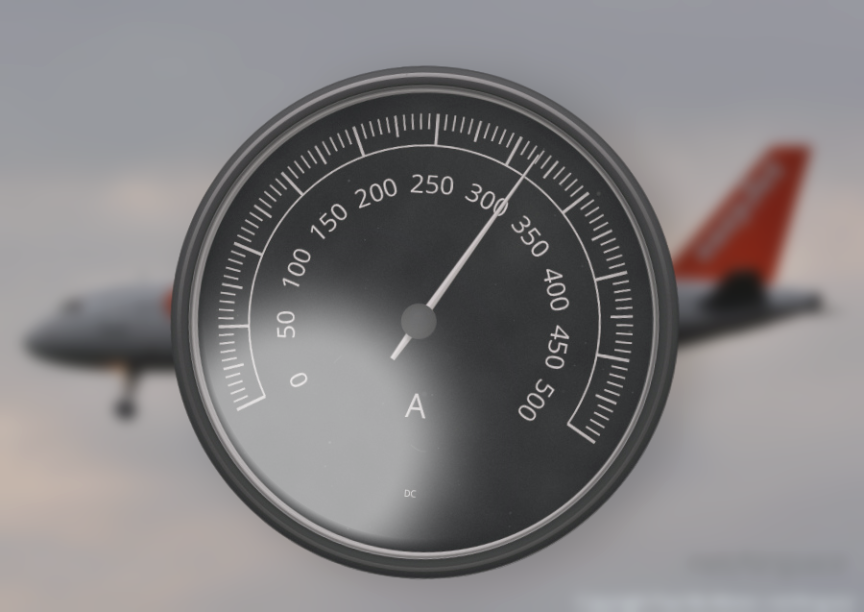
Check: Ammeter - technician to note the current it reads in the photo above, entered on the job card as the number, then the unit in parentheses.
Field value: 315 (A)
